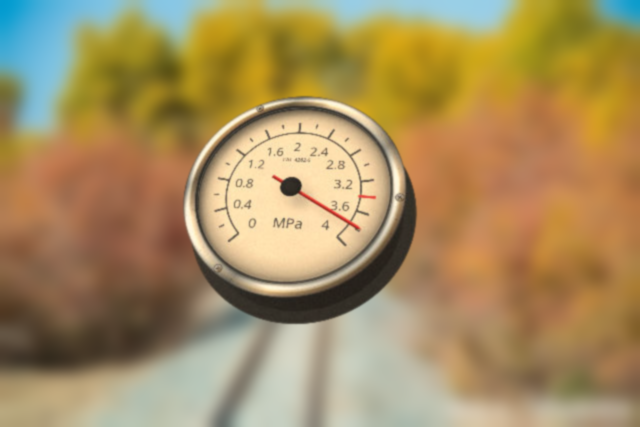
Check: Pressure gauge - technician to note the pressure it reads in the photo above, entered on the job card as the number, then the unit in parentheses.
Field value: 3.8 (MPa)
